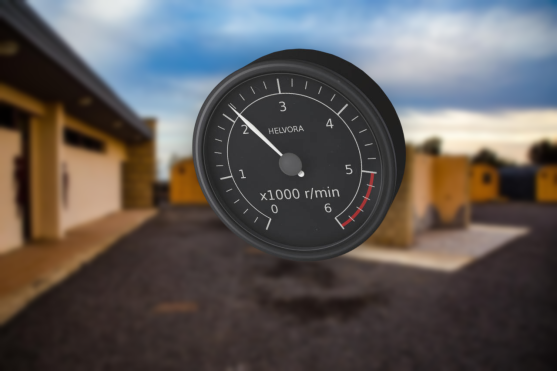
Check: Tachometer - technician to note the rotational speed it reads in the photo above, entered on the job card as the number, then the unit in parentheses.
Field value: 2200 (rpm)
